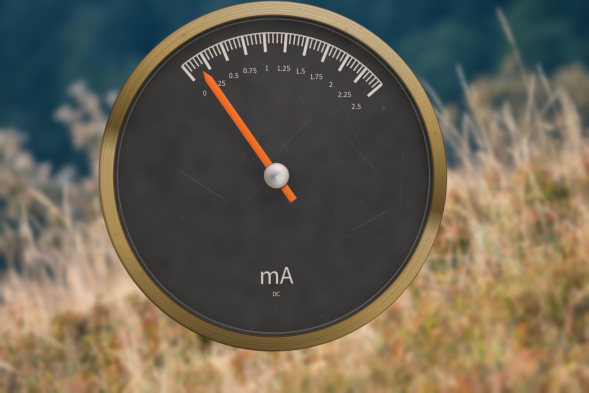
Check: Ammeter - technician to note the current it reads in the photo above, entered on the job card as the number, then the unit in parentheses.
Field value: 0.15 (mA)
